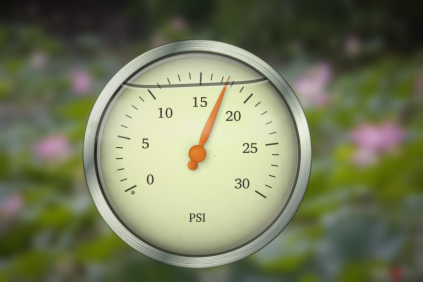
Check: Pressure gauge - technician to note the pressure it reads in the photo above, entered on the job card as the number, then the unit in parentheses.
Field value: 17.5 (psi)
